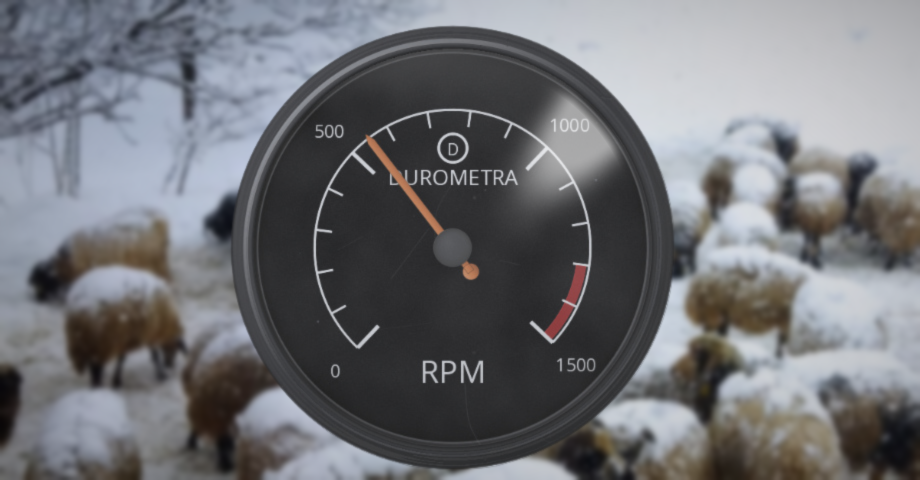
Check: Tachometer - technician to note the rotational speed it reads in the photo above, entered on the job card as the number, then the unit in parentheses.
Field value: 550 (rpm)
